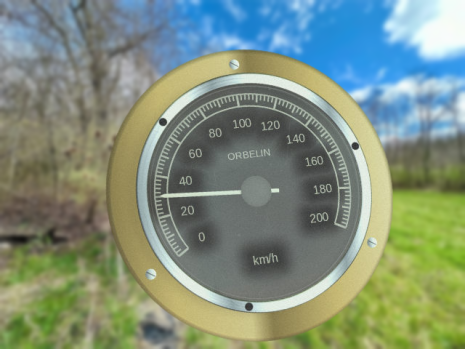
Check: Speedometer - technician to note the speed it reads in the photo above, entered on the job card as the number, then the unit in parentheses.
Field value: 30 (km/h)
